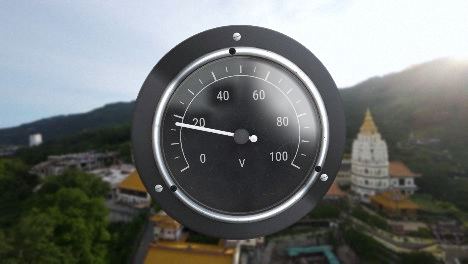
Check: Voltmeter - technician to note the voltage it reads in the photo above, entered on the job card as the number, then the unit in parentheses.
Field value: 17.5 (V)
